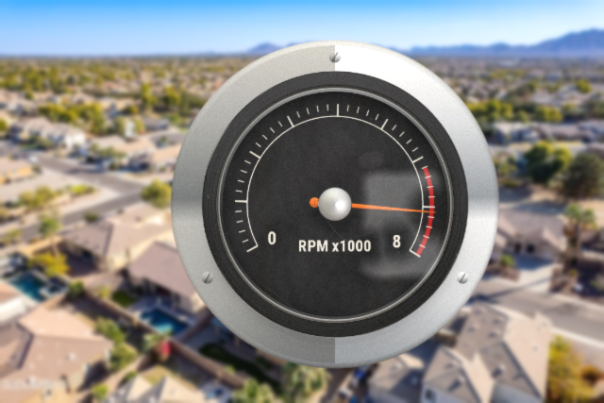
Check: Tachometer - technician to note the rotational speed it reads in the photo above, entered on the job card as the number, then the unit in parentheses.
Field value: 7100 (rpm)
